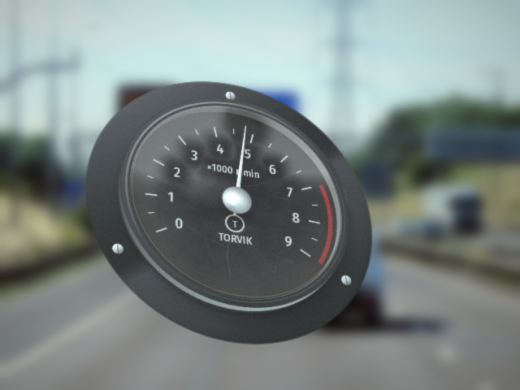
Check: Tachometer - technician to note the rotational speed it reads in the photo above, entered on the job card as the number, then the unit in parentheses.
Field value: 4750 (rpm)
